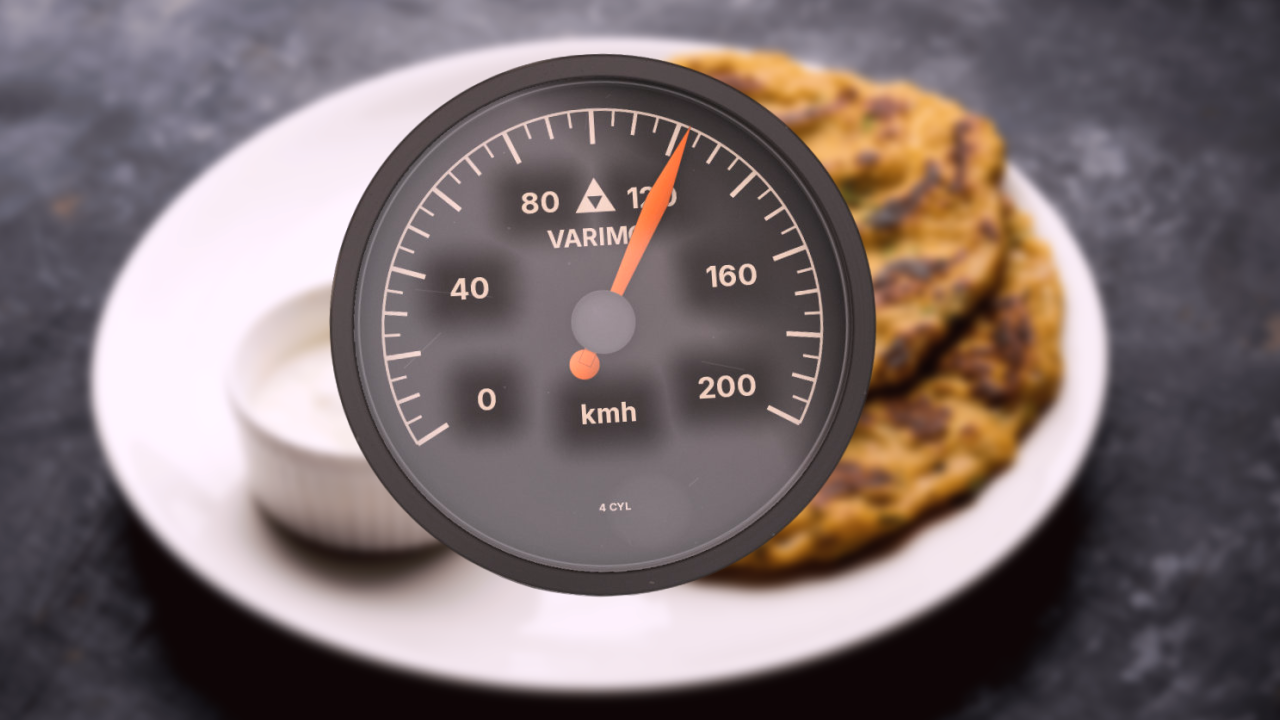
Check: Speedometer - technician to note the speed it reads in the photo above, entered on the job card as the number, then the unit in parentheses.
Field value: 122.5 (km/h)
